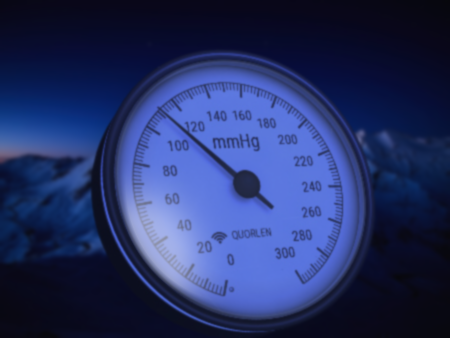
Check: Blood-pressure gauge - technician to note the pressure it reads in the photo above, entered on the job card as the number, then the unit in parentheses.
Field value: 110 (mmHg)
